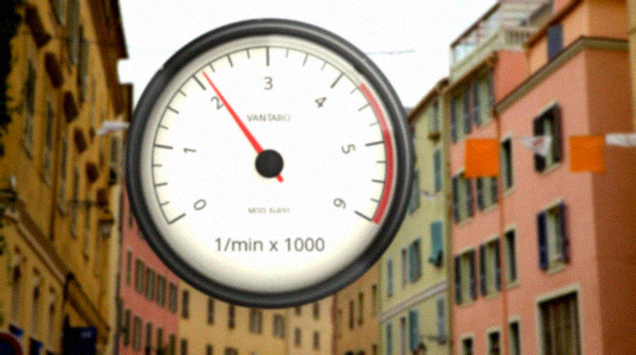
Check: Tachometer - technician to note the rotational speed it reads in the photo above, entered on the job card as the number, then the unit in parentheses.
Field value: 2125 (rpm)
